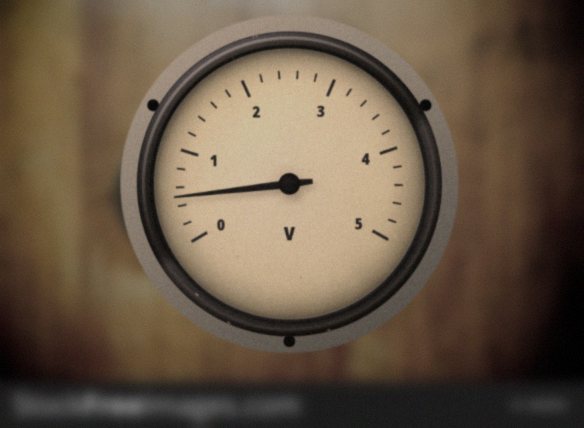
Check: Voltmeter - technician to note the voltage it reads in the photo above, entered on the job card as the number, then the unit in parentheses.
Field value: 0.5 (V)
